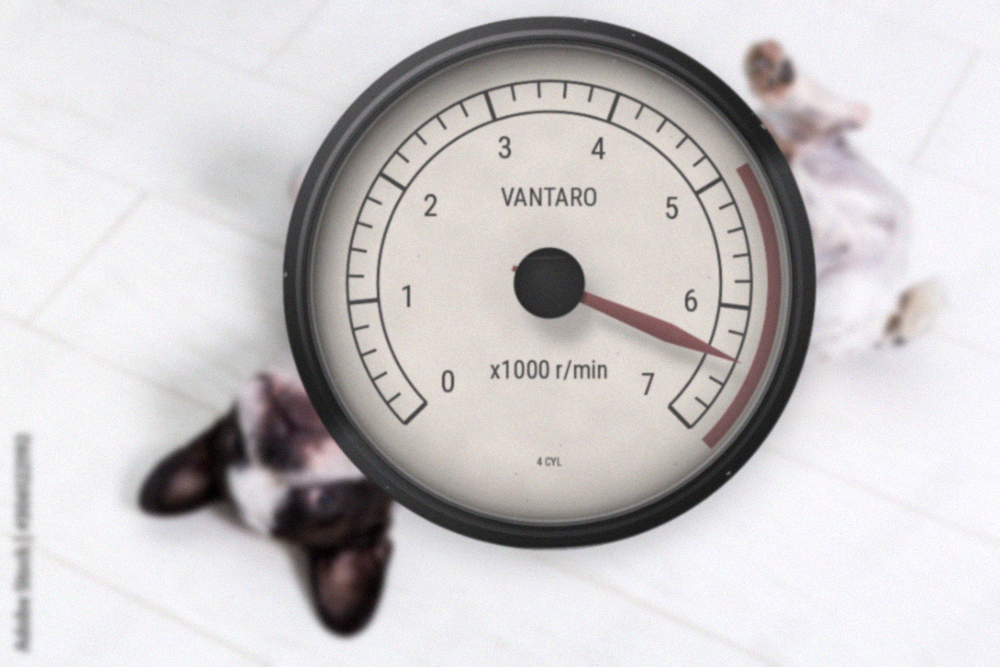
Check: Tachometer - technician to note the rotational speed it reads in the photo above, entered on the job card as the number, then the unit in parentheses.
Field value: 6400 (rpm)
